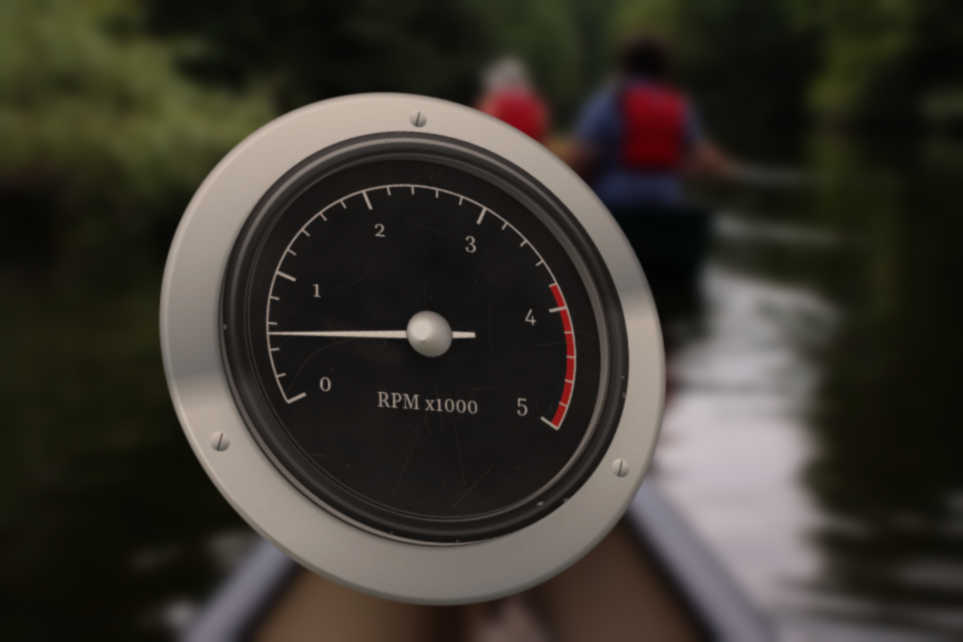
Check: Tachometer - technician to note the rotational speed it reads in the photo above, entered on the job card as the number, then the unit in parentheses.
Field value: 500 (rpm)
